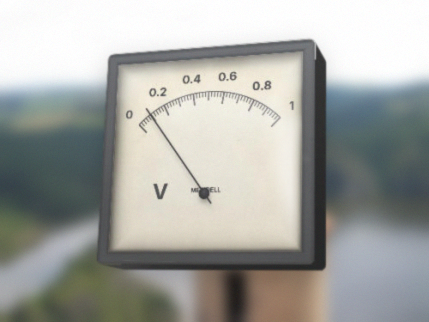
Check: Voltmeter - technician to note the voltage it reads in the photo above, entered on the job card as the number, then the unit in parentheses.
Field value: 0.1 (V)
